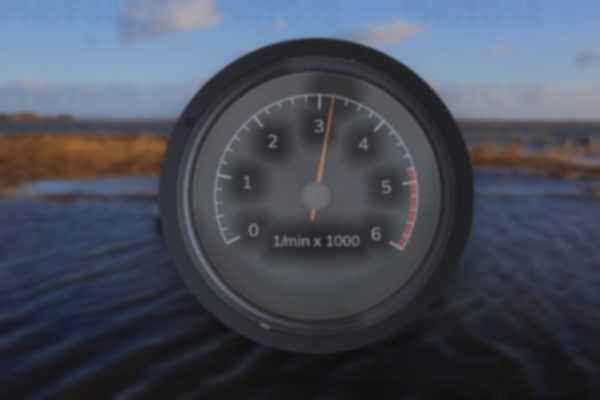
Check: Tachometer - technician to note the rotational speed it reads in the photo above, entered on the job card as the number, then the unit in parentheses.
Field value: 3200 (rpm)
